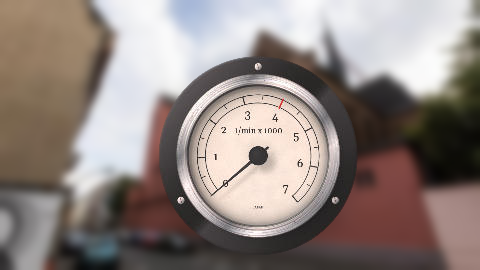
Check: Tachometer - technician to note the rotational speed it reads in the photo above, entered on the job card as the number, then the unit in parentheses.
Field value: 0 (rpm)
